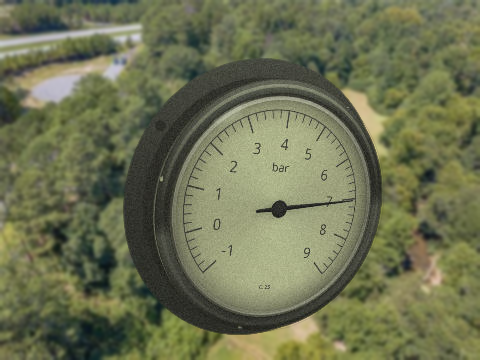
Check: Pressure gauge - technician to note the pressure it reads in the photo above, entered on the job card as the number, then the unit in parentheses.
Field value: 7 (bar)
